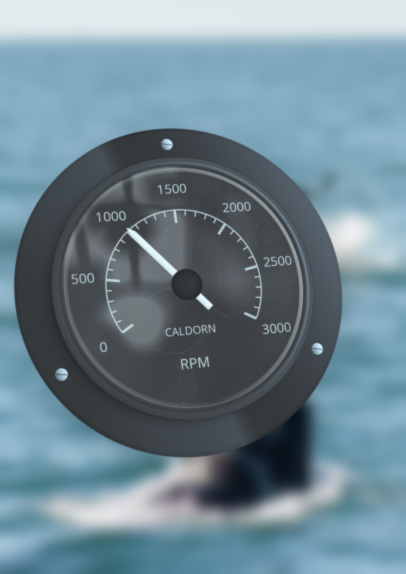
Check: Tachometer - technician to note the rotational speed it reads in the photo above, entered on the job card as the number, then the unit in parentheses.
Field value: 1000 (rpm)
